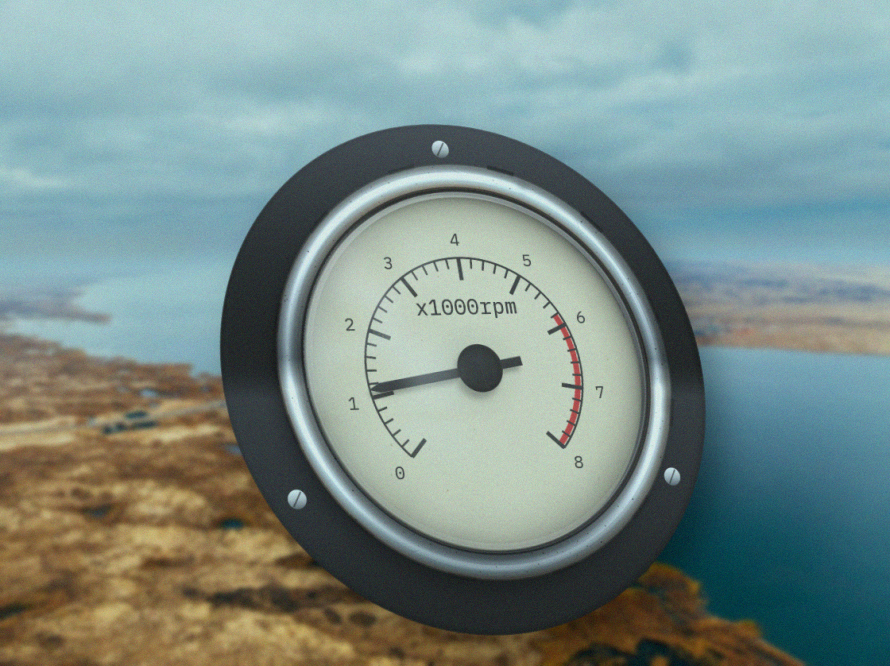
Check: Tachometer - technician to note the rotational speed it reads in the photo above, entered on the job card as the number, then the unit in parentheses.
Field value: 1100 (rpm)
